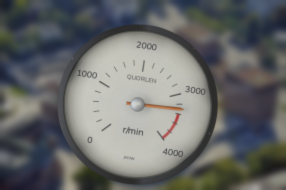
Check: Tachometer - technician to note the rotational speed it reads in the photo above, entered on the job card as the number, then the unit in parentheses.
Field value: 3300 (rpm)
